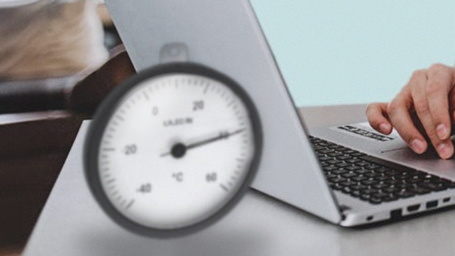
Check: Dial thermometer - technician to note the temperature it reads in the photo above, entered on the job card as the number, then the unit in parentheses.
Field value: 40 (°C)
